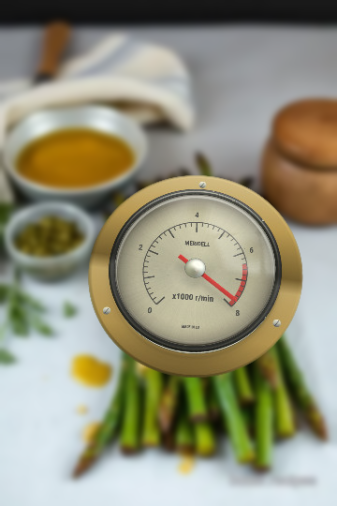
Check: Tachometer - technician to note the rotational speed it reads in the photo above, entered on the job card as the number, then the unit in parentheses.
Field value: 7800 (rpm)
